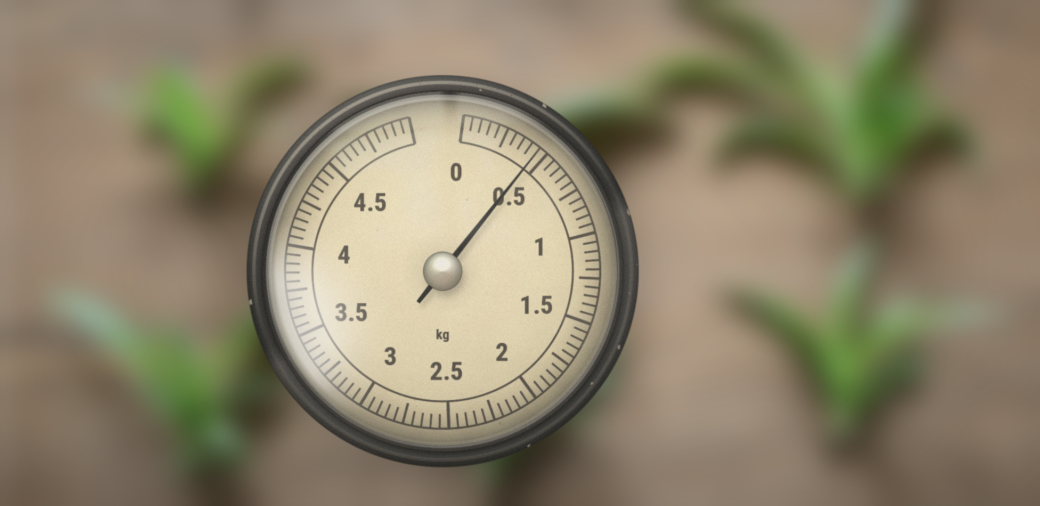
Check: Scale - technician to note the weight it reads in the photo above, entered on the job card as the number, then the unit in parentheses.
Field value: 0.45 (kg)
